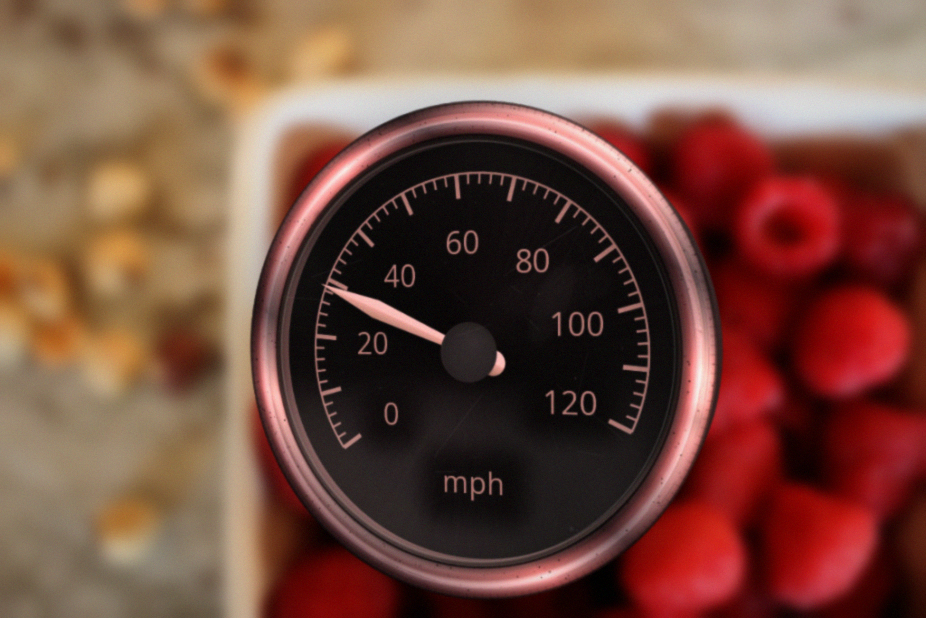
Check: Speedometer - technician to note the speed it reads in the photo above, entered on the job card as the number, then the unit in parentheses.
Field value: 29 (mph)
